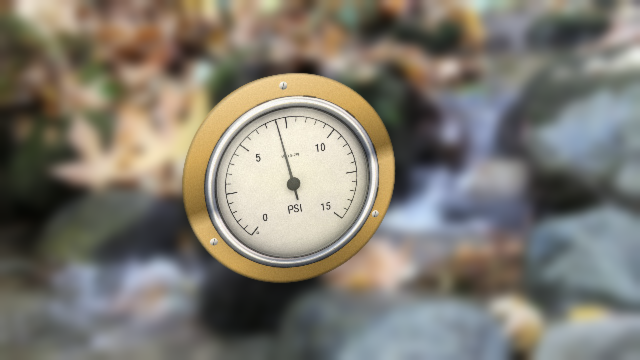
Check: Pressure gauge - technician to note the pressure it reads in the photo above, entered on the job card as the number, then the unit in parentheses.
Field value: 7 (psi)
